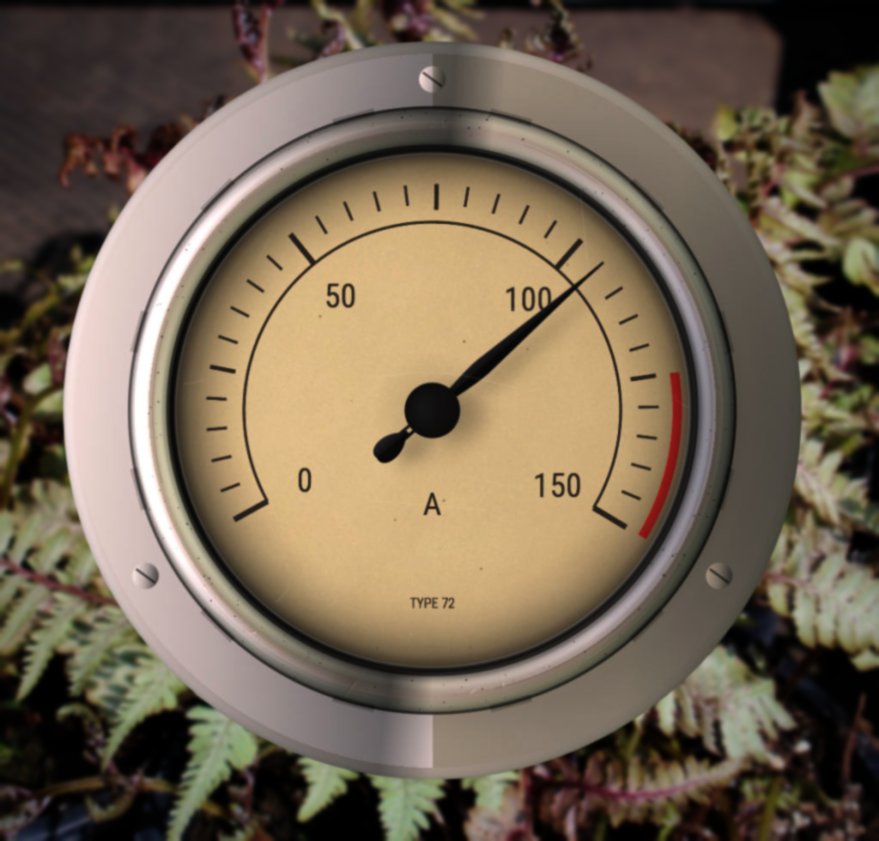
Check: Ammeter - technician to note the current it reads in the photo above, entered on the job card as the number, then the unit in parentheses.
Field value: 105 (A)
